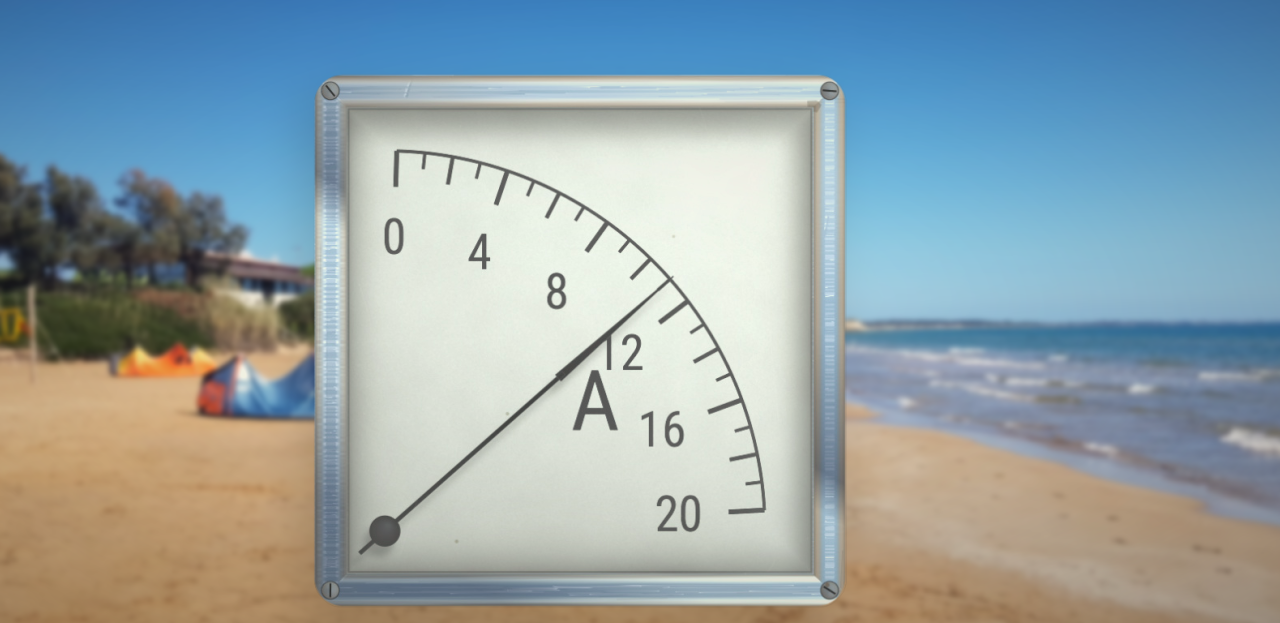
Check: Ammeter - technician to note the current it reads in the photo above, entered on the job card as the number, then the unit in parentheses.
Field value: 11 (A)
